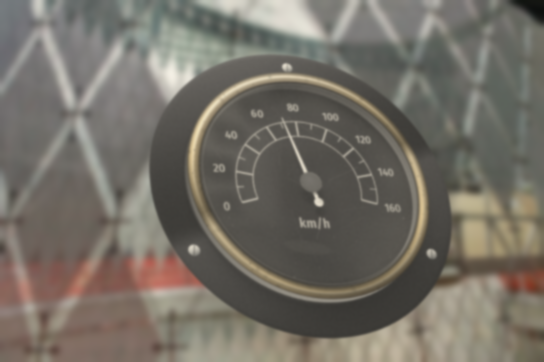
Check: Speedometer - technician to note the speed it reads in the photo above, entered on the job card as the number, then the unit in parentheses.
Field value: 70 (km/h)
